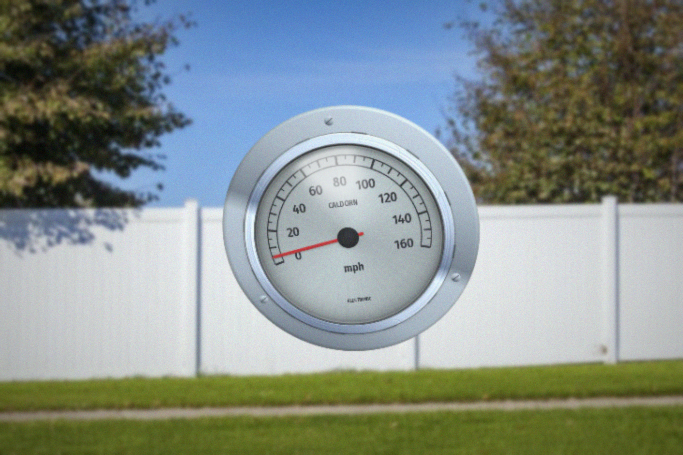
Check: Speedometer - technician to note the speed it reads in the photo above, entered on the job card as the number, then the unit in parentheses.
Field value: 5 (mph)
